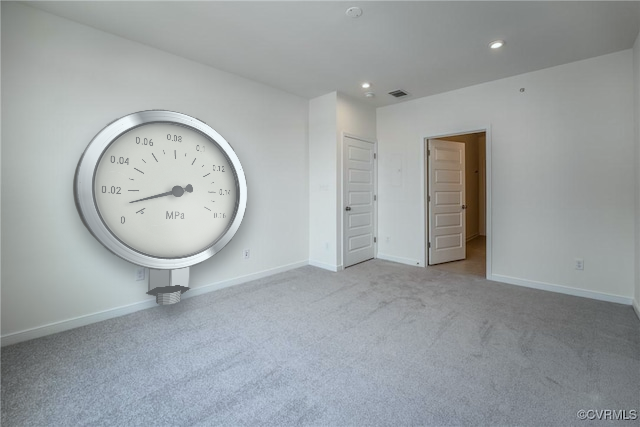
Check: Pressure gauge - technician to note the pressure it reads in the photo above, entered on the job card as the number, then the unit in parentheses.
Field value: 0.01 (MPa)
